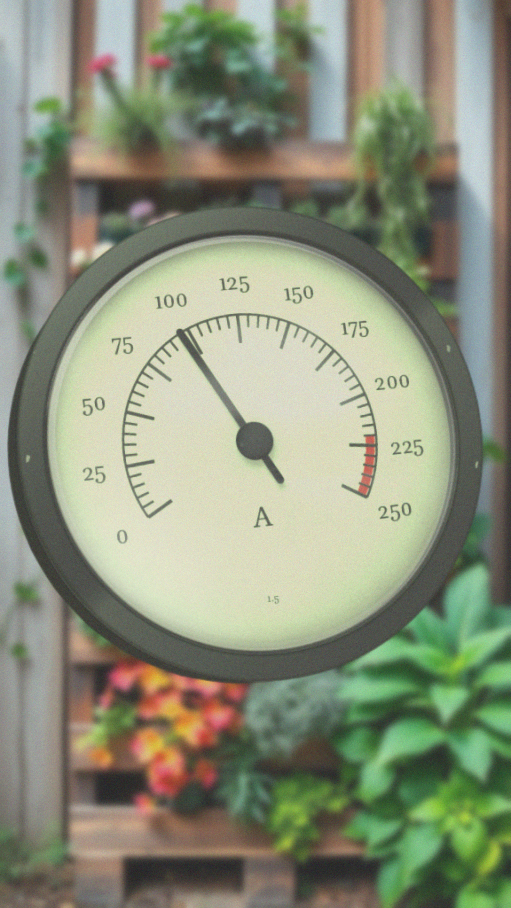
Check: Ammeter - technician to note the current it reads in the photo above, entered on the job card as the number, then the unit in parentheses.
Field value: 95 (A)
